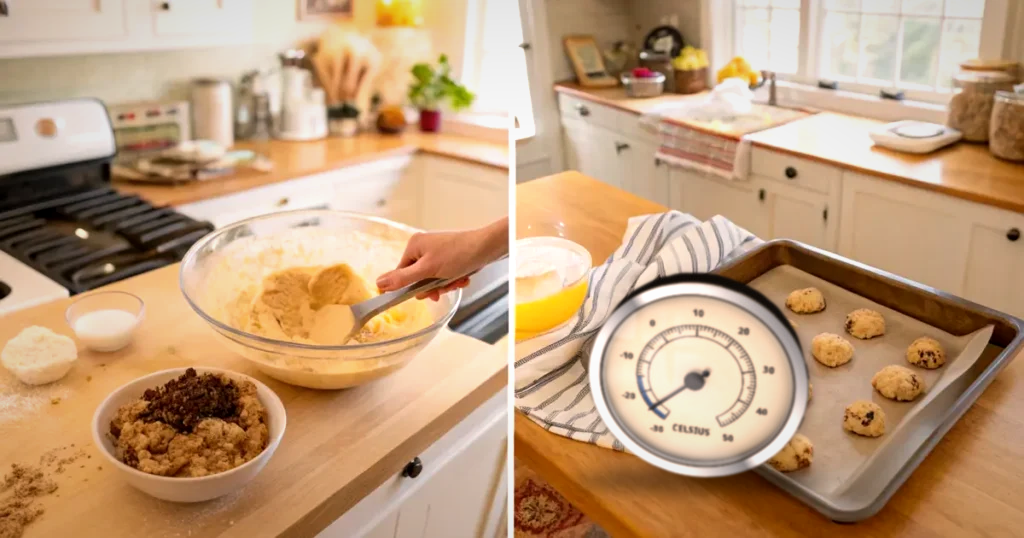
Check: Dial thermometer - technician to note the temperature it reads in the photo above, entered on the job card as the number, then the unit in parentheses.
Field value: -25 (°C)
